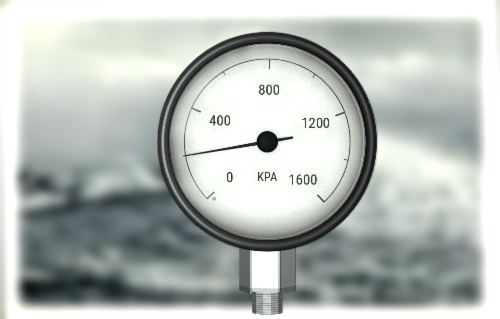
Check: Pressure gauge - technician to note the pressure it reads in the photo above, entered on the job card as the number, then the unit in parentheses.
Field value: 200 (kPa)
